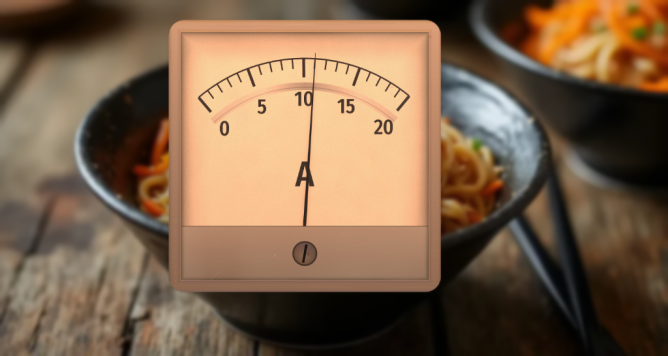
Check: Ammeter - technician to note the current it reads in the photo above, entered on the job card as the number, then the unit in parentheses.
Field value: 11 (A)
